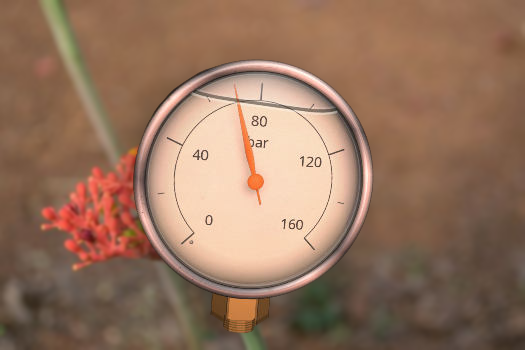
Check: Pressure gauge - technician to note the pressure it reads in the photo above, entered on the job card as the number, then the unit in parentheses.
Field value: 70 (bar)
